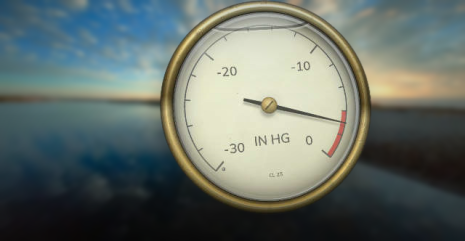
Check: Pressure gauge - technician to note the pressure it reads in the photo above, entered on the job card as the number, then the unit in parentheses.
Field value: -3 (inHg)
